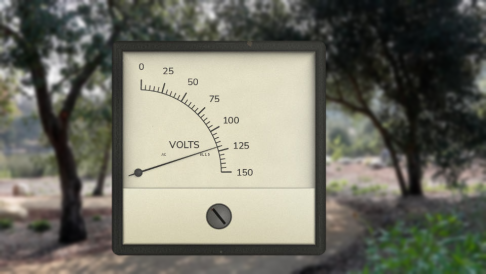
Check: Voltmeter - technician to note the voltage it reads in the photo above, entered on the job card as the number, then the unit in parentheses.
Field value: 120 (V)
